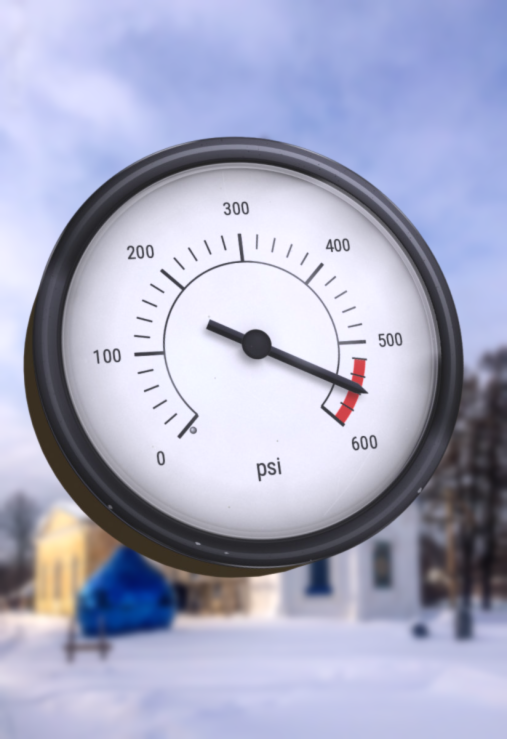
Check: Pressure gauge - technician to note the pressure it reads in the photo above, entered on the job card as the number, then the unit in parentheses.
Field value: 560 (psi)
